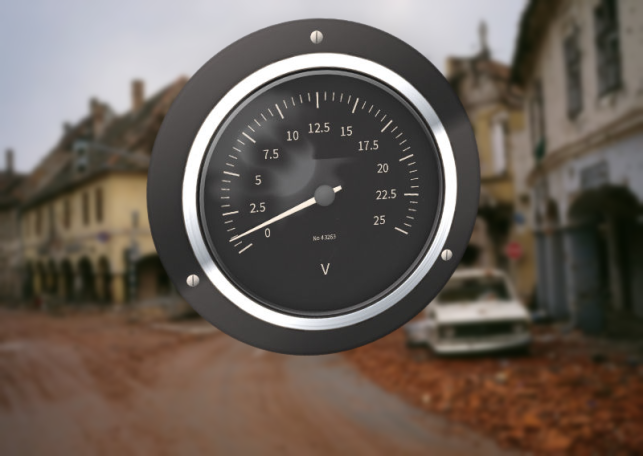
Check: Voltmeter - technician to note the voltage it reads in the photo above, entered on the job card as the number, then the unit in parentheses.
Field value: 1 (V)
